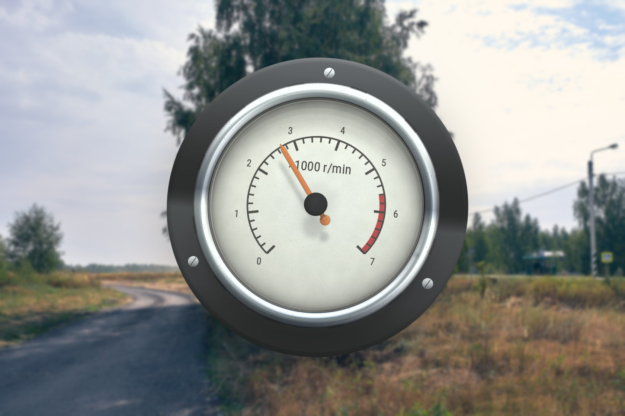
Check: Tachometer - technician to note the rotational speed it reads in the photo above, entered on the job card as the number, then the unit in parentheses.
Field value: 2700 (rpm)
